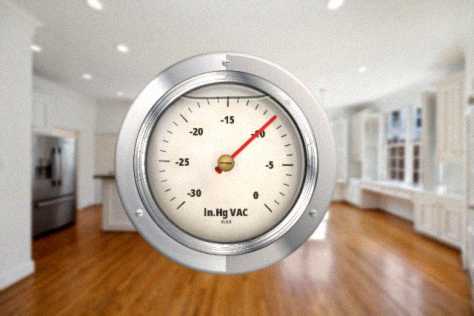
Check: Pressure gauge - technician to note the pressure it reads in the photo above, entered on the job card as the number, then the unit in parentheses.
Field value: -10 (inHg)
